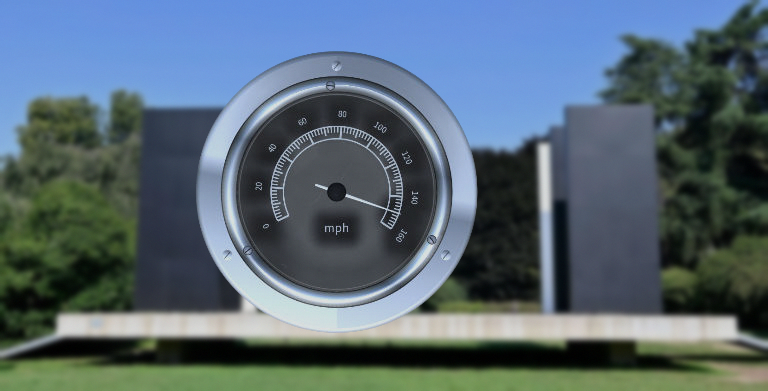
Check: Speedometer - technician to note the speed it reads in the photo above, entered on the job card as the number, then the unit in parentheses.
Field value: 150 (mph)
